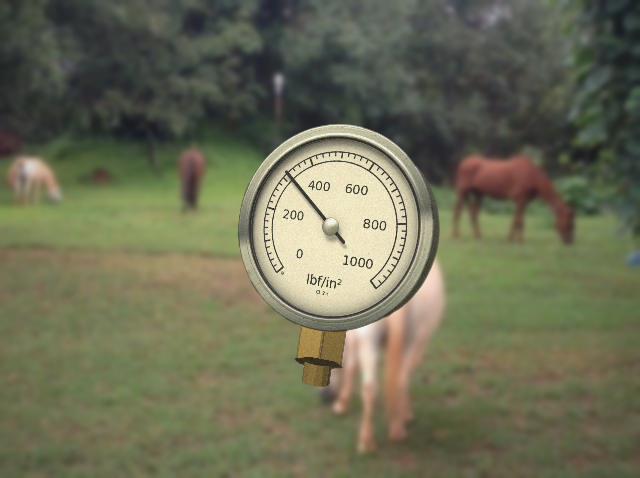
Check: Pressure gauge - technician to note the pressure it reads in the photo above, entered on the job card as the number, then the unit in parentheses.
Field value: 320 (psi)
